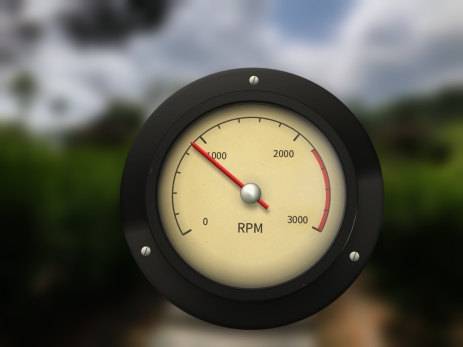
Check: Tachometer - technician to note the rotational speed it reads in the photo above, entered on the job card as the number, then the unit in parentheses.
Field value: 900 (rpm)
